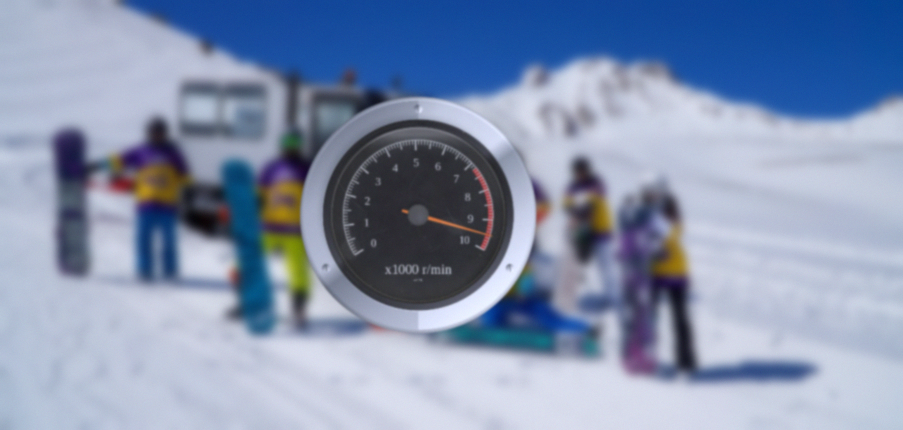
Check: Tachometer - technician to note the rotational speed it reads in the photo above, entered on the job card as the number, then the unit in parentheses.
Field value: 9500 (rpm)
